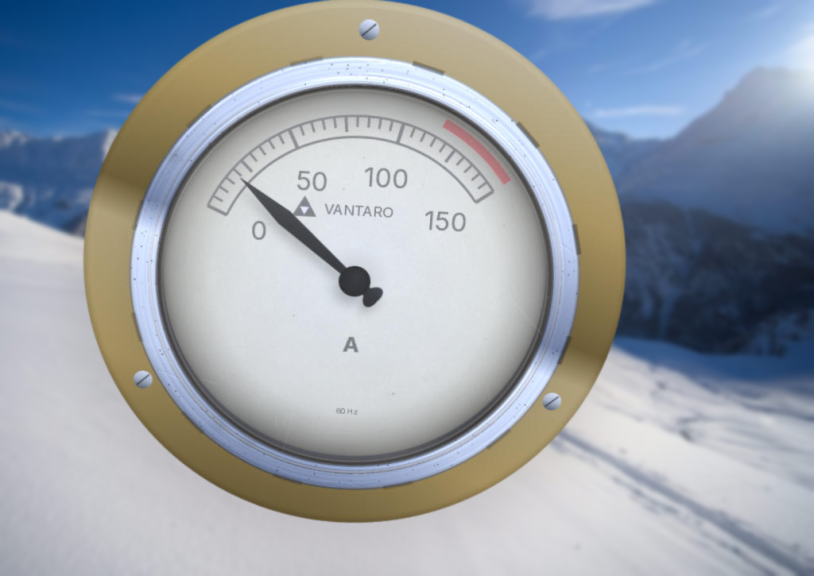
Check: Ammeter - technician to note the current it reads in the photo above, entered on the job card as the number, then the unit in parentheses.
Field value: 20 (A)
